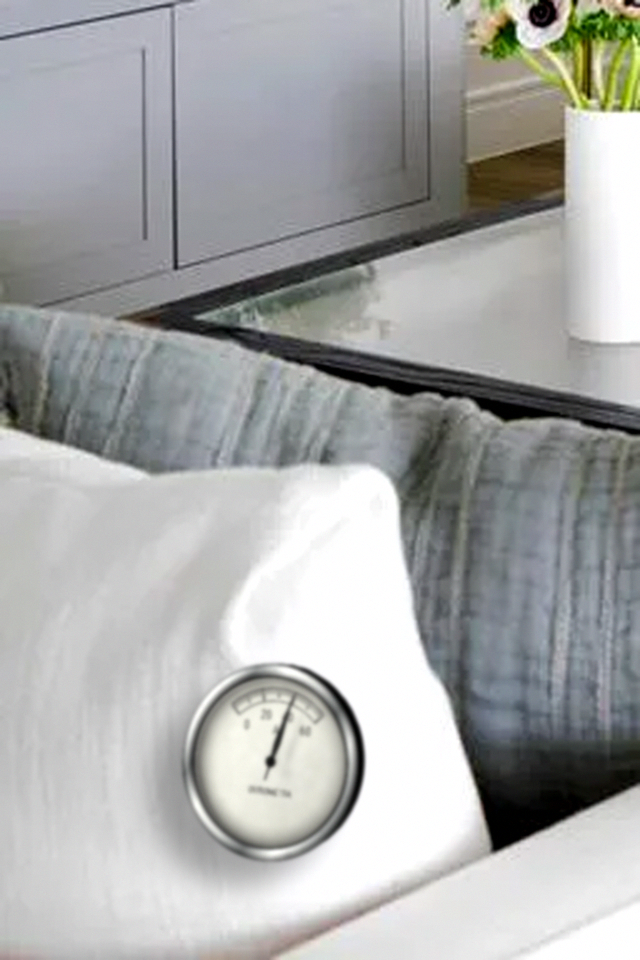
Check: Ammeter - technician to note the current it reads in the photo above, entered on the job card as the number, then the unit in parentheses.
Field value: 40 (A)
